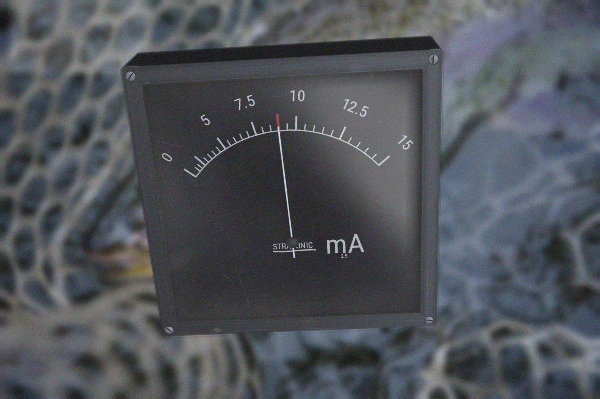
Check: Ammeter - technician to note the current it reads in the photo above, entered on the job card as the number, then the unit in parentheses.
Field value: 9 (mA)
